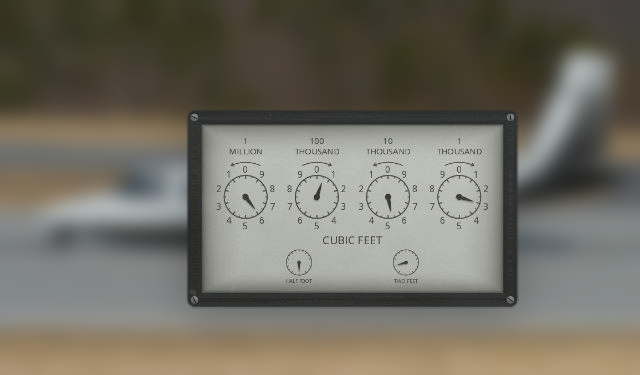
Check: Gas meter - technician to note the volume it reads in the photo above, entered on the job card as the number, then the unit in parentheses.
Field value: 605300 (ft³)
